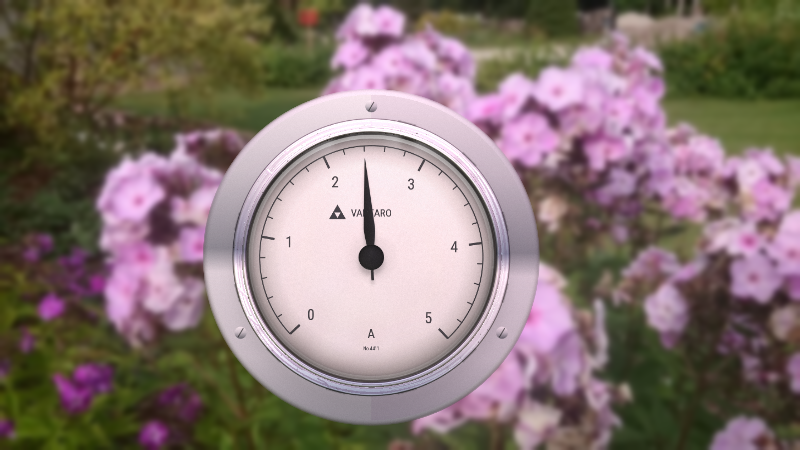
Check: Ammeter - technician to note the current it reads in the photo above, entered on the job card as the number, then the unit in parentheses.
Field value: 2.4 (A)
